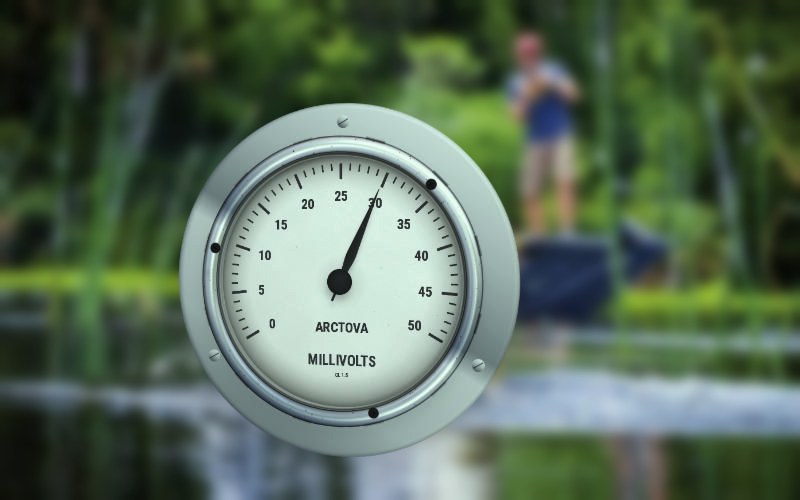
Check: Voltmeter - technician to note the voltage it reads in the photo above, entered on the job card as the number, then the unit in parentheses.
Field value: 30 (mV)
